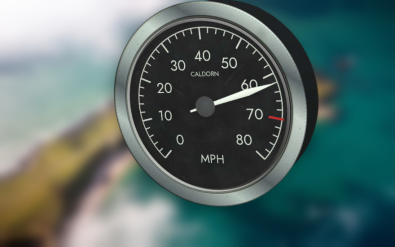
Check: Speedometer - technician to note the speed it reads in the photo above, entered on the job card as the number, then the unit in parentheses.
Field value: 62 (mph)
